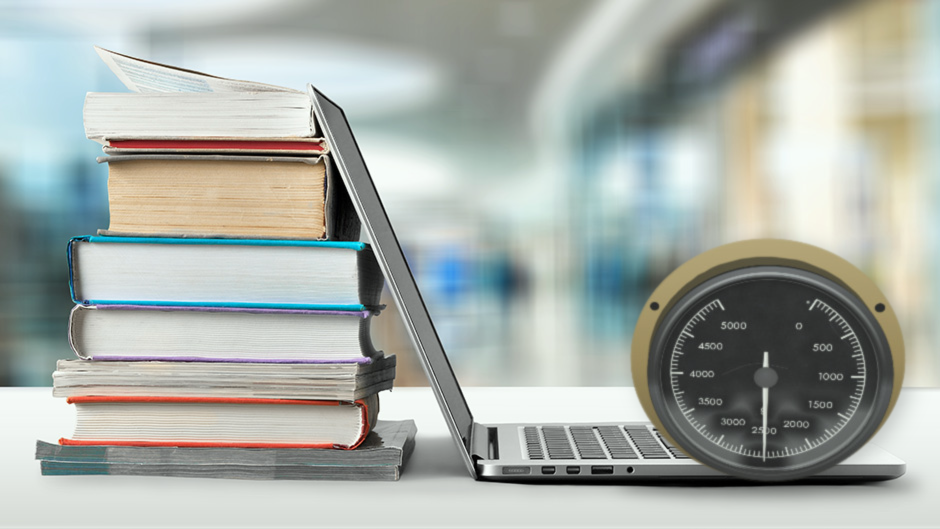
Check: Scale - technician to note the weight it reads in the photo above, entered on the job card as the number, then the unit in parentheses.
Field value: 2500 (g)
